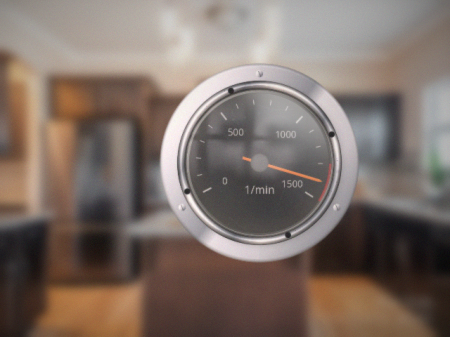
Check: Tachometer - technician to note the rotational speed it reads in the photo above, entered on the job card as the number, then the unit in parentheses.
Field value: 1400 (rpm)
